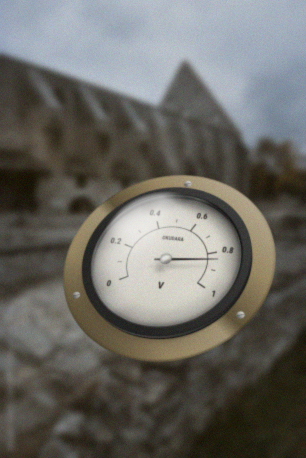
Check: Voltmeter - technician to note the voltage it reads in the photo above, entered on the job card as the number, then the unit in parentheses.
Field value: 0.85 (V)
